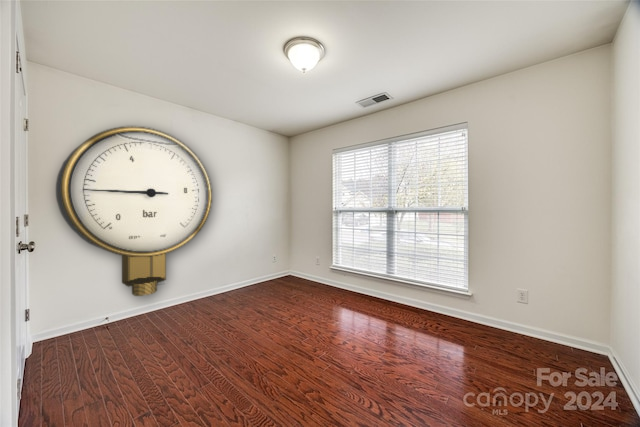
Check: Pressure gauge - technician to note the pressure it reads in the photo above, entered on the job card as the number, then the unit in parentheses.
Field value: 1.6 (bar)
